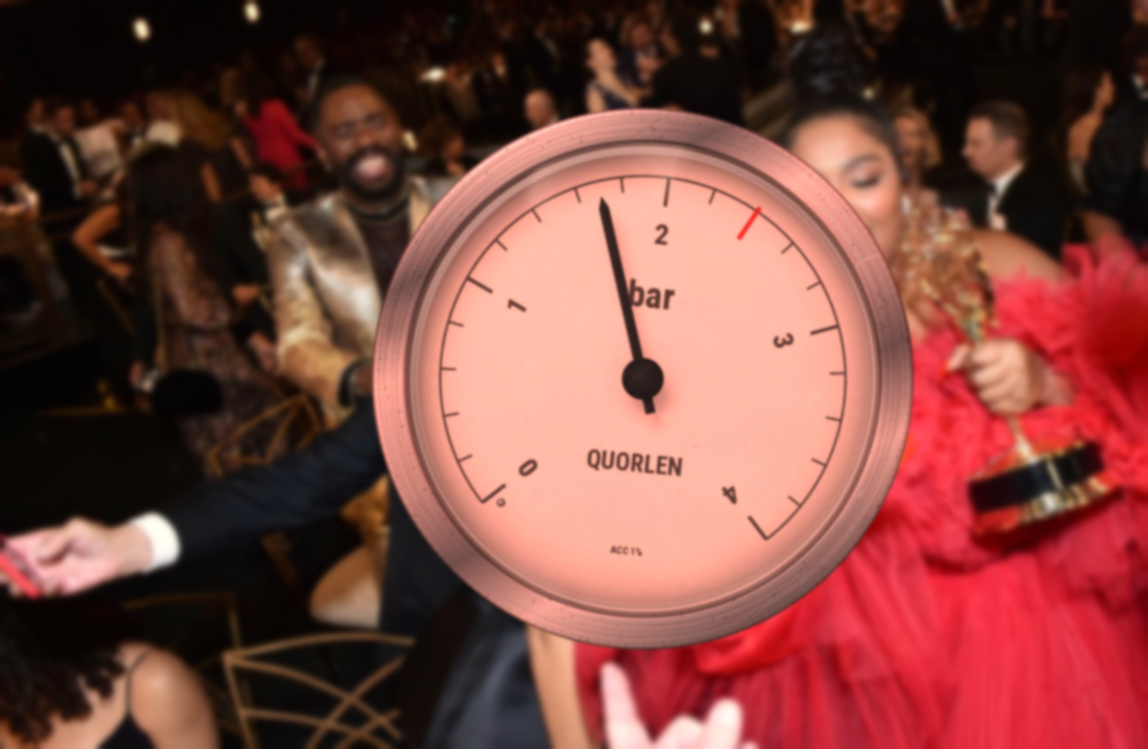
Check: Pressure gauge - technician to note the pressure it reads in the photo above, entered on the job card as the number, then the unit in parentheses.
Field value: 1.7 (bar)
